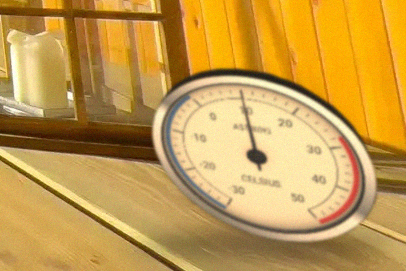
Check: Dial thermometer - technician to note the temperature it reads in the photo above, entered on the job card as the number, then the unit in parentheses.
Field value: 10 (°C)
